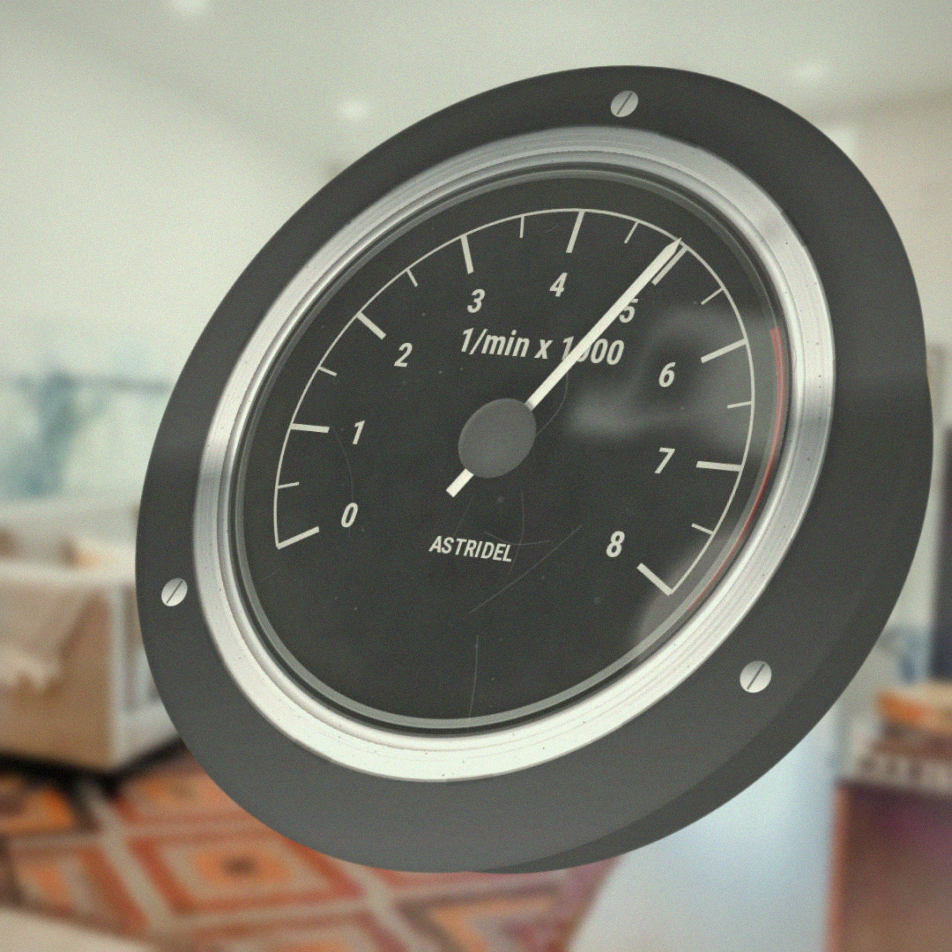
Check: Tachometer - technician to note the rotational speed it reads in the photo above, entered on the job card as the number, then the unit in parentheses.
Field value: 5000 (rpm)
